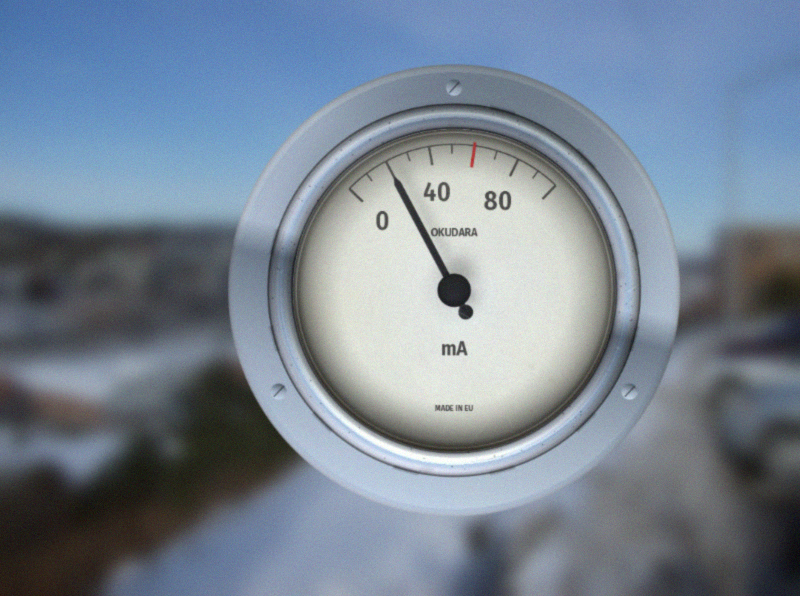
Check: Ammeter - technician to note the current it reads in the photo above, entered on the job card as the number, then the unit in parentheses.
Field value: 20 (mA)
